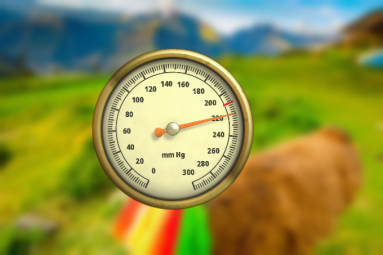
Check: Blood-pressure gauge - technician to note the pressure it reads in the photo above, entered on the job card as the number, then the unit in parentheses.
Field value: 220 (mmHg)
